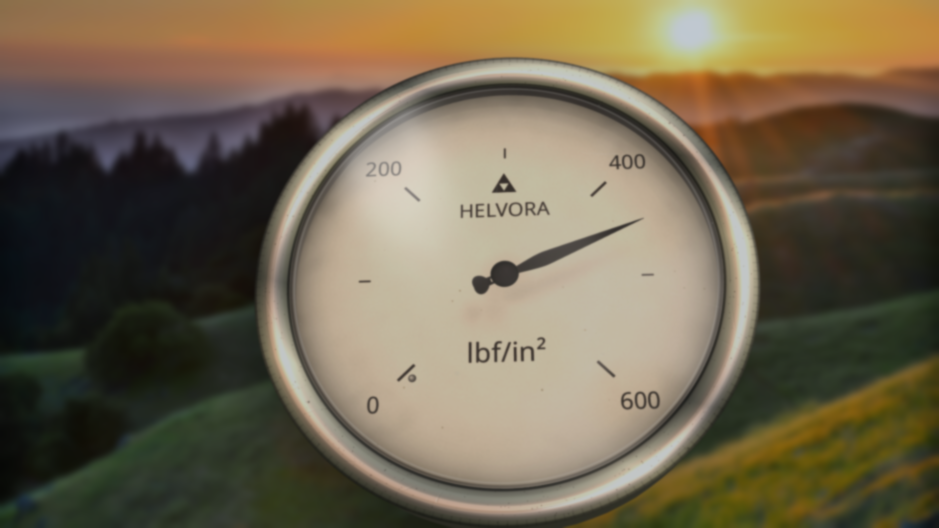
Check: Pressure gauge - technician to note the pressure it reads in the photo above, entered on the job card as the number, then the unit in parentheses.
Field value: 450 (psi)
